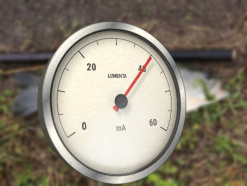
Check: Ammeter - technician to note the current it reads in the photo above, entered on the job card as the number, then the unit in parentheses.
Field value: 40 (mA)
